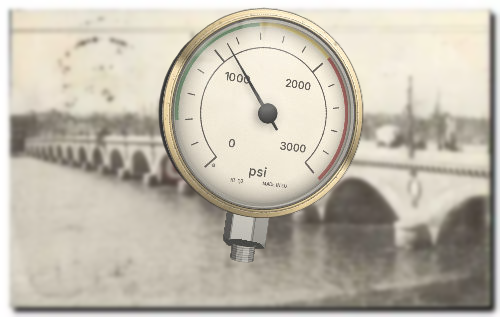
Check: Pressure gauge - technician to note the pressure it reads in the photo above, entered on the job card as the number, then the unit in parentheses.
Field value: 1100 (psi)
